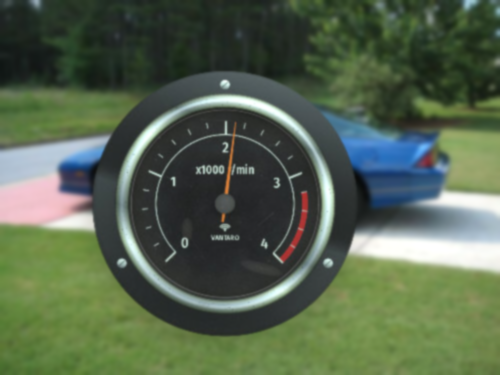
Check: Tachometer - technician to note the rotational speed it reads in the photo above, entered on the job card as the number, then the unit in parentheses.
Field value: 2100 (rpm)
